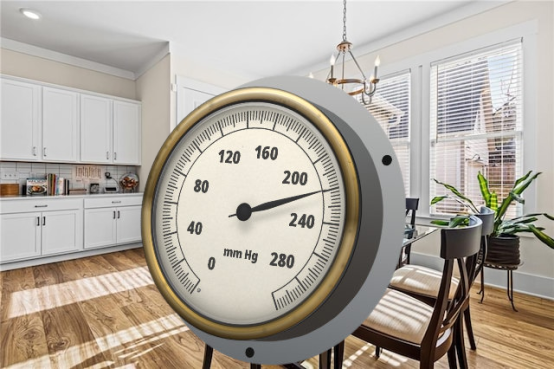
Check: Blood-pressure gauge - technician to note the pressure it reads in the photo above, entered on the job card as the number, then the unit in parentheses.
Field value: 220 (mmHg)
